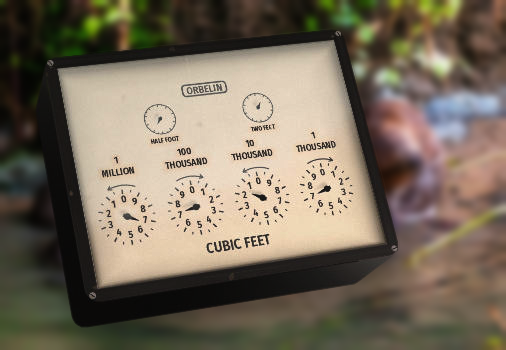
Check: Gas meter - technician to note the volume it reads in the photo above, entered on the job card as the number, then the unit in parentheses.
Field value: 671700 (ft³)
